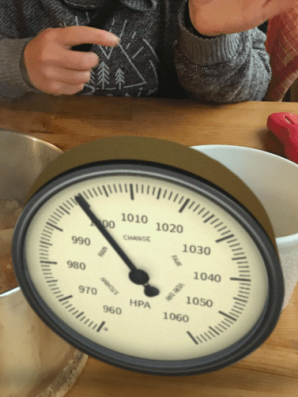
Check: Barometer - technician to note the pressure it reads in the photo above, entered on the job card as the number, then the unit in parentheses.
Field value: 1000 (hPa)
